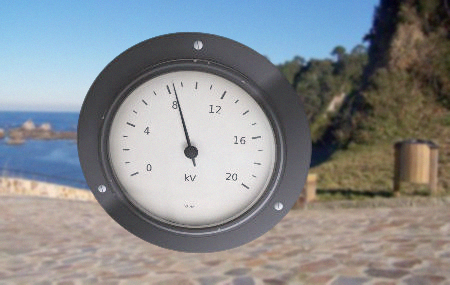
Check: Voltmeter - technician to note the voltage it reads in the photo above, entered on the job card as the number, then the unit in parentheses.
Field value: 8.5 (kV)
